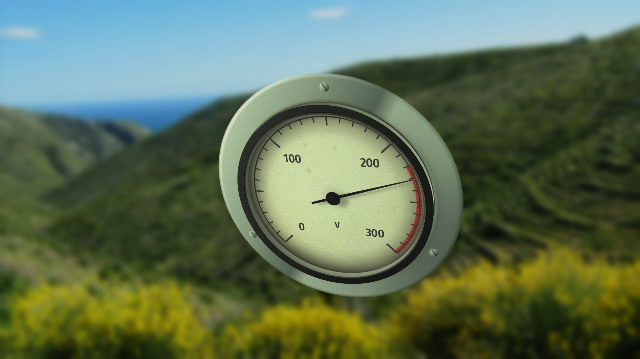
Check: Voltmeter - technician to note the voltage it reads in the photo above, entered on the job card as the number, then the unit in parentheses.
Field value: 230 (V)
